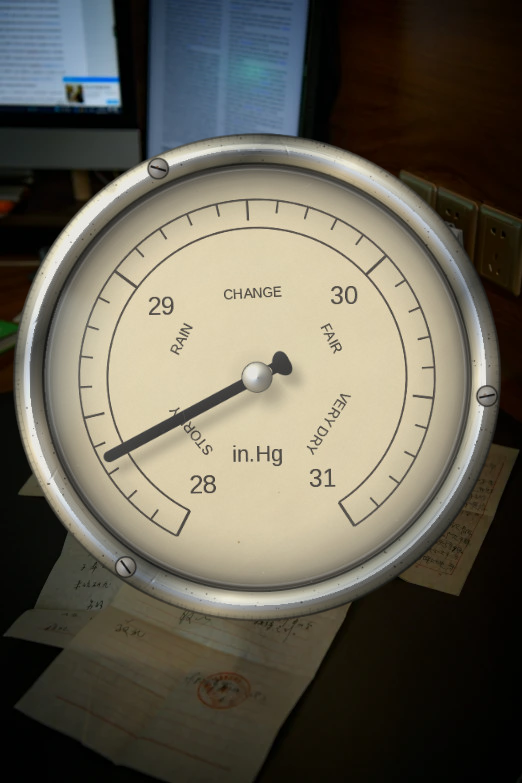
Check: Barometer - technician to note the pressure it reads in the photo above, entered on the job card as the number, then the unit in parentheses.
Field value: 28.35 (inHg)
